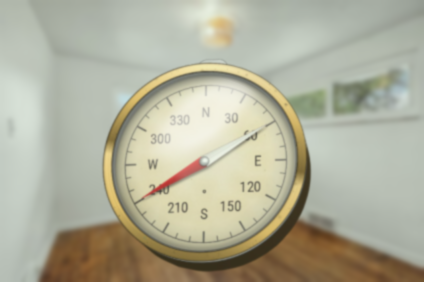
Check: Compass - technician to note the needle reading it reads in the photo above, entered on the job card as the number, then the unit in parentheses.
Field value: 240 (°)
